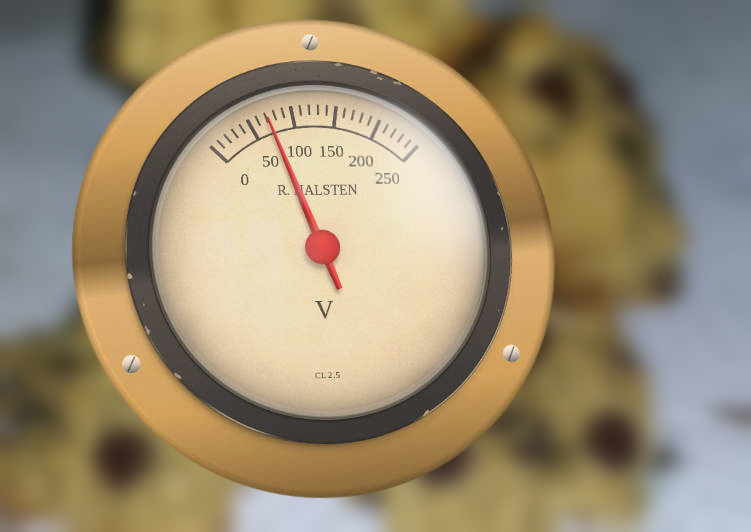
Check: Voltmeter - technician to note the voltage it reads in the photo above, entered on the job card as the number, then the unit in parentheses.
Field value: 70 (V)
